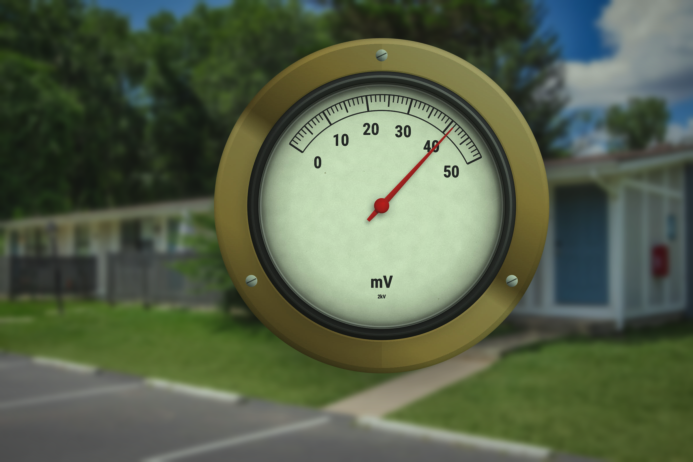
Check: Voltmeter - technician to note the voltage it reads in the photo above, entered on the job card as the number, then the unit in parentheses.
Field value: 41 (mV)
